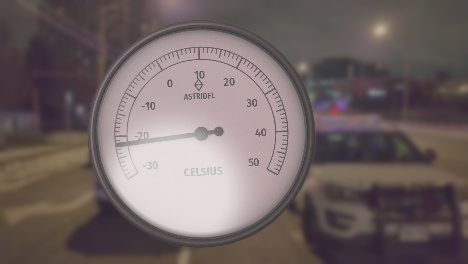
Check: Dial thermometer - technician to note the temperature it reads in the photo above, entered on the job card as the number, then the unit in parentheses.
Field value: -22 (°C)
